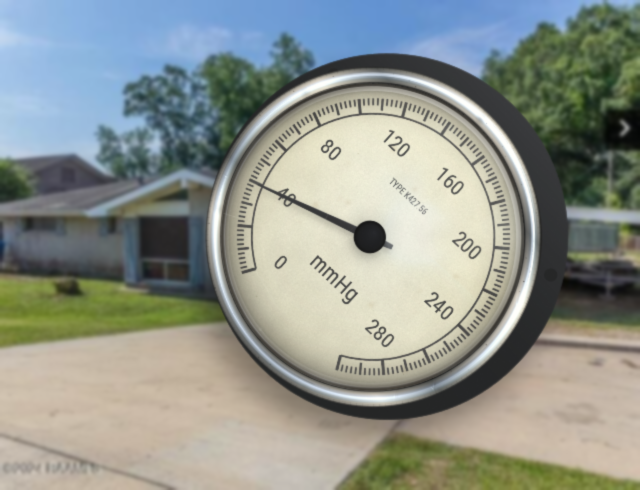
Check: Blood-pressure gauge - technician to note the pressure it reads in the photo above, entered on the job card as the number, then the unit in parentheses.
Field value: 40 (mmHg)
